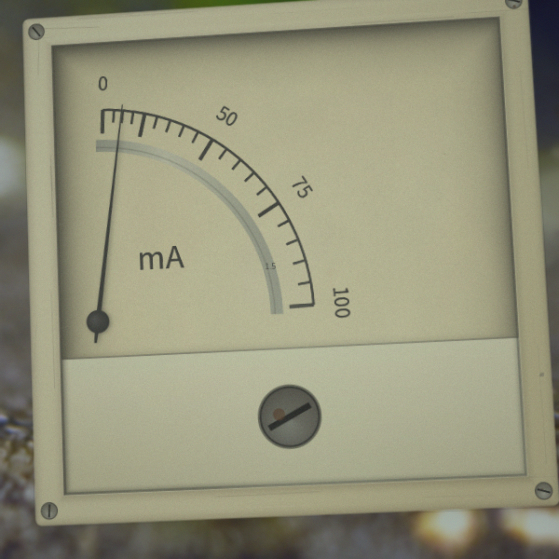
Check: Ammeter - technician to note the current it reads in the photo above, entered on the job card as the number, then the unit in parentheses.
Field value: 15 (mA)
